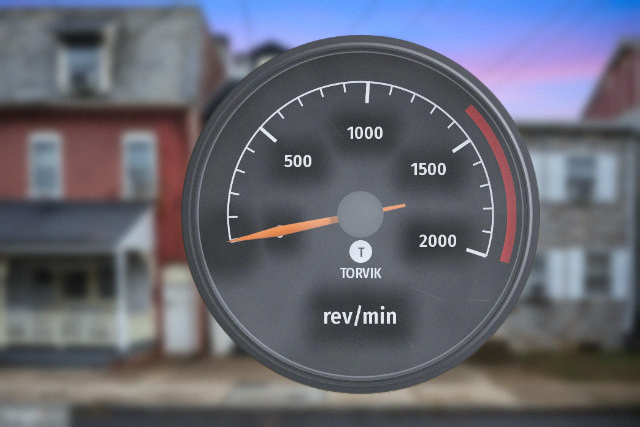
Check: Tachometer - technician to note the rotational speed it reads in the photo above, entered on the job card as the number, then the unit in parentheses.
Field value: 0 (rpm)
